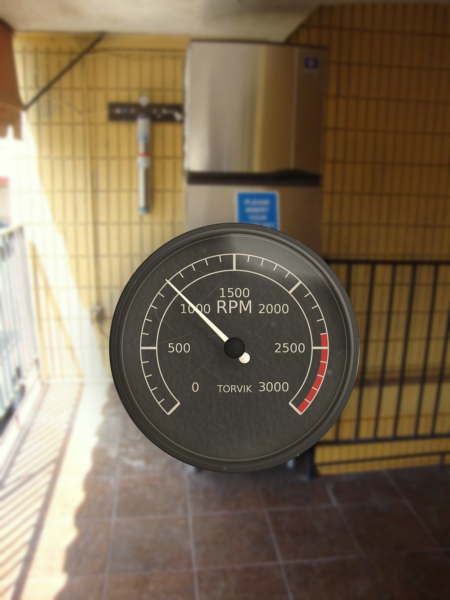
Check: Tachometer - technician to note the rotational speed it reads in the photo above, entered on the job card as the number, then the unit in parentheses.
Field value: 1000 (rpm)
